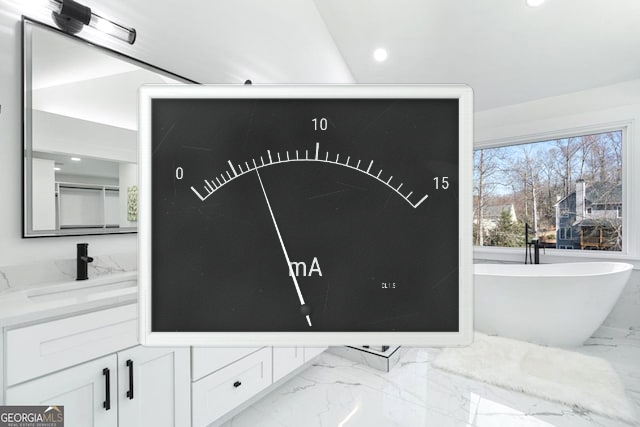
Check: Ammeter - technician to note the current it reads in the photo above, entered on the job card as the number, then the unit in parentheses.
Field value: 6.5 (mA)
